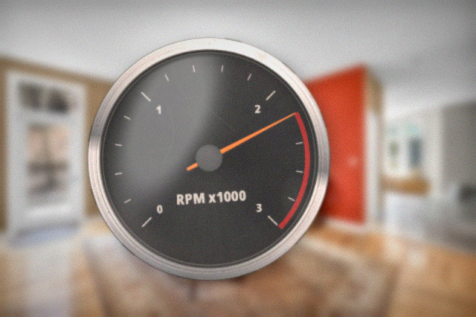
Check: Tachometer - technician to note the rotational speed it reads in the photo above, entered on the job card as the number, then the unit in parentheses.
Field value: 2200 (rpm)
